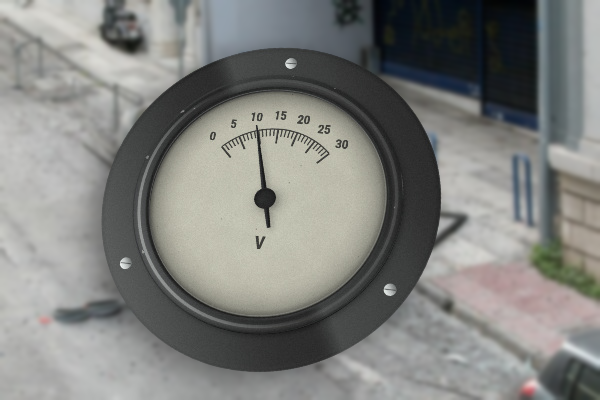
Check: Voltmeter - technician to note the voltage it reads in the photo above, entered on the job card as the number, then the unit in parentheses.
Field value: 10 (V)
